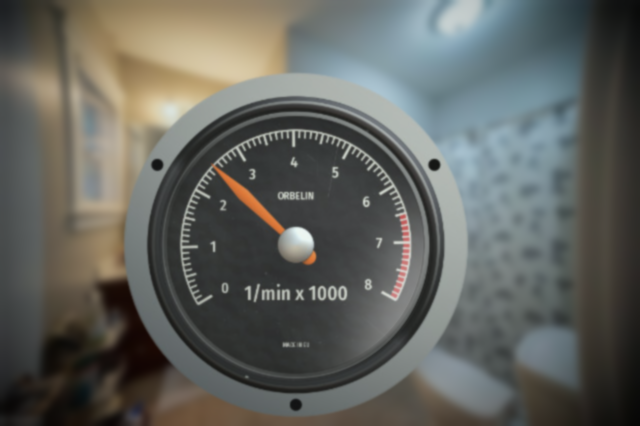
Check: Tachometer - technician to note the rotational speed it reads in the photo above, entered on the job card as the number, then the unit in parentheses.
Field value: 2500 (rpm)
